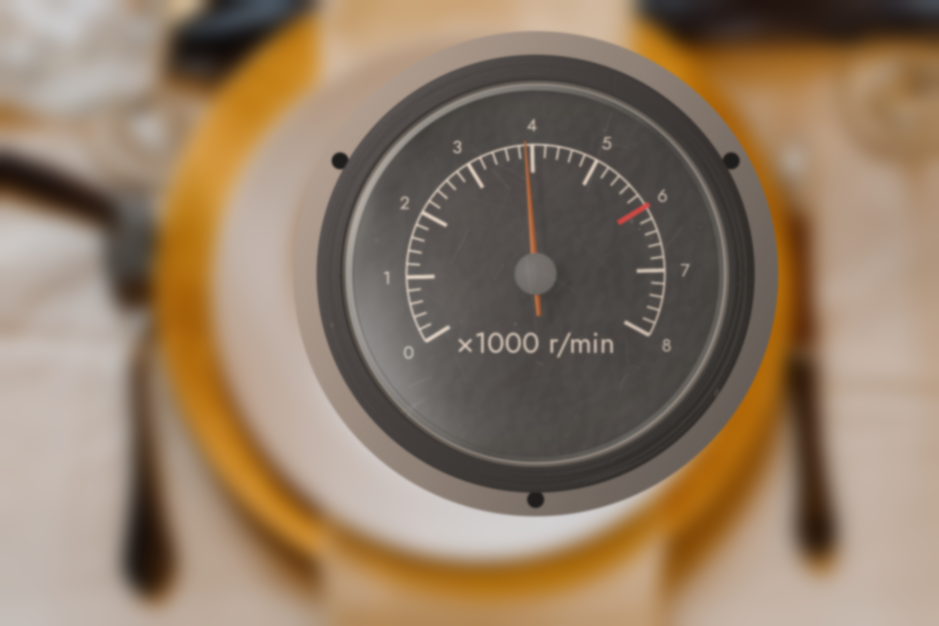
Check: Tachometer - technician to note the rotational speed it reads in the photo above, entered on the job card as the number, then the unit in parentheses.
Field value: 3900 (rpm)
